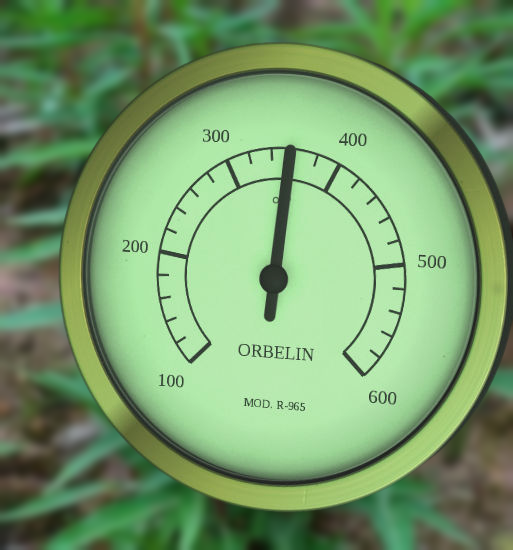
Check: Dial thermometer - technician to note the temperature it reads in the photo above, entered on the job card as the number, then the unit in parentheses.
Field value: 360 (°F)
